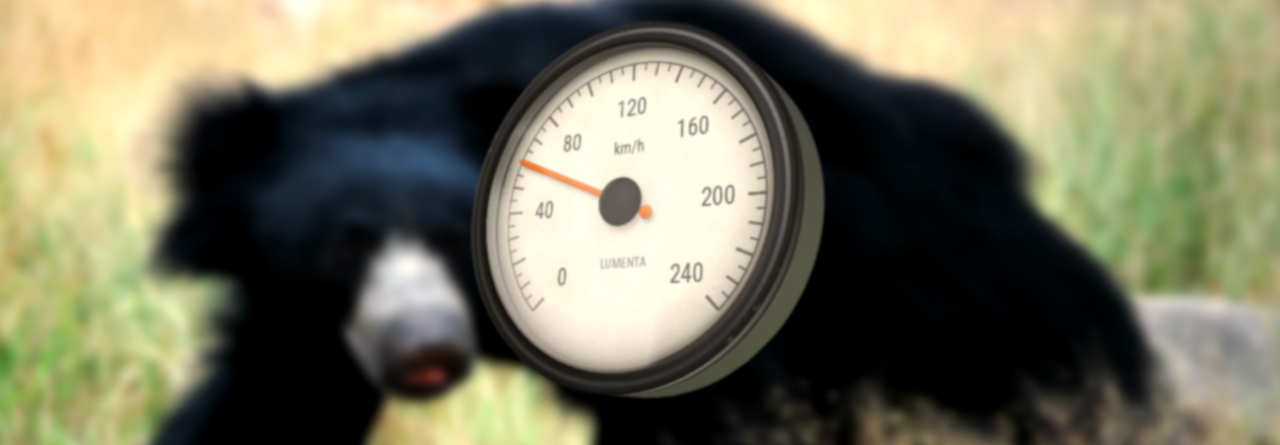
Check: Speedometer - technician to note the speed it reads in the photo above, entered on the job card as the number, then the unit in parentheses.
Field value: 60 (km/h)
